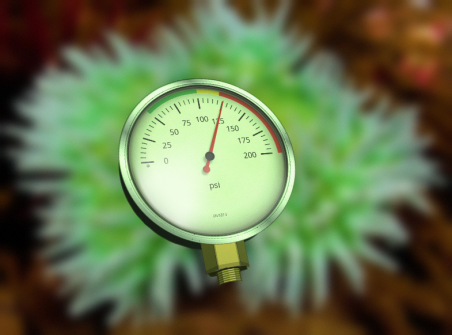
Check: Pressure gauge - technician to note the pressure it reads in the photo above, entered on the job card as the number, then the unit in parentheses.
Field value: 125 (psi)
